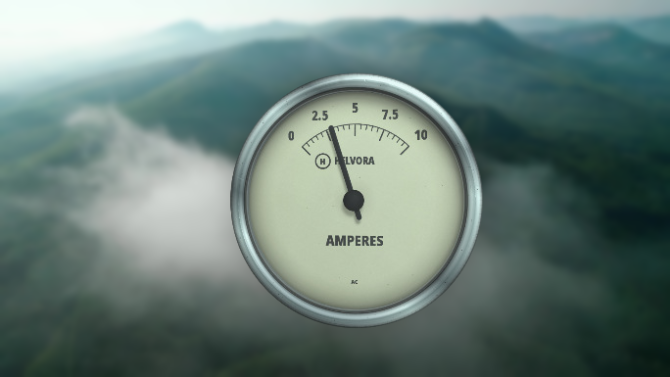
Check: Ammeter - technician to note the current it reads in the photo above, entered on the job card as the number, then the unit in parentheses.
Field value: 3 (A)
